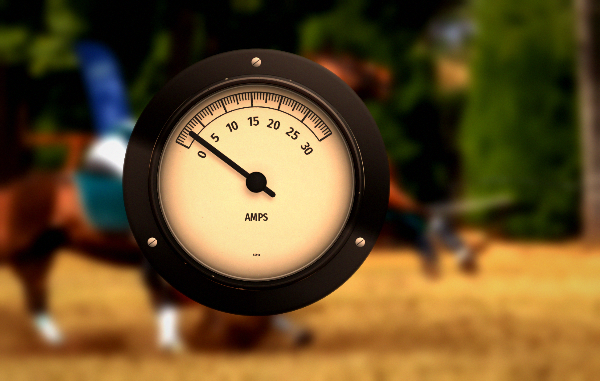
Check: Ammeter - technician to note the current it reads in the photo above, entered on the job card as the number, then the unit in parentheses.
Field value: 2.5 (A)
